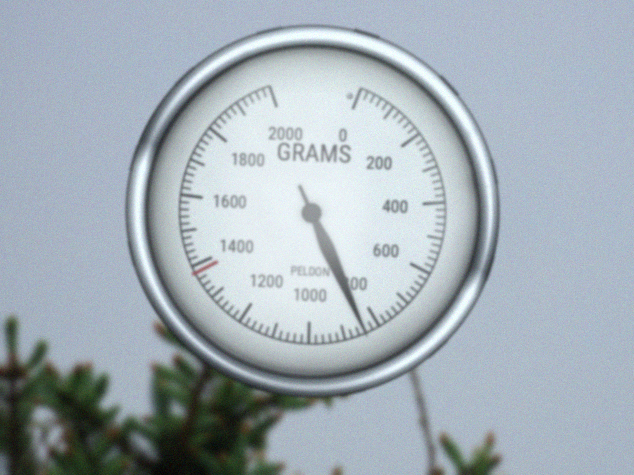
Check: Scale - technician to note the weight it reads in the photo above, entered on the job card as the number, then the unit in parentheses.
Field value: 840 (g)
